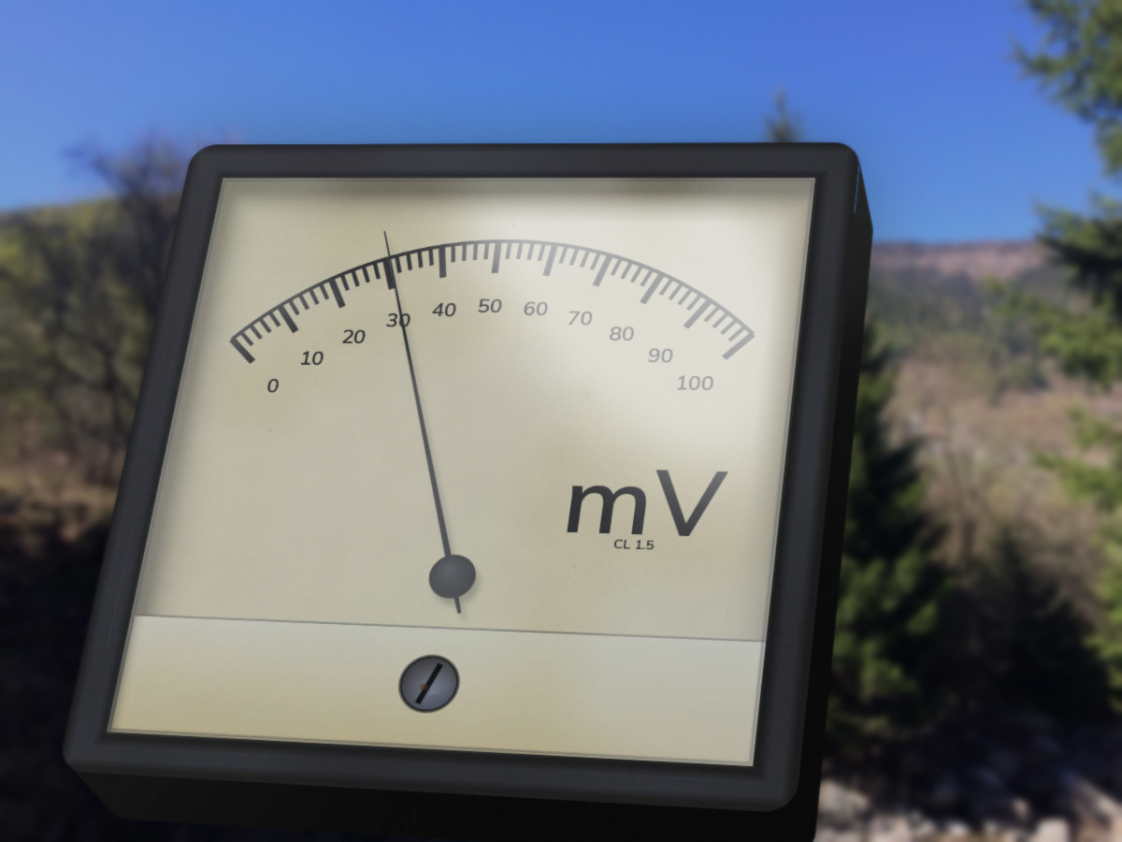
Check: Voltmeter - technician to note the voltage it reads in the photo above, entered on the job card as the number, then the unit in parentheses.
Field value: 31 (mV)
